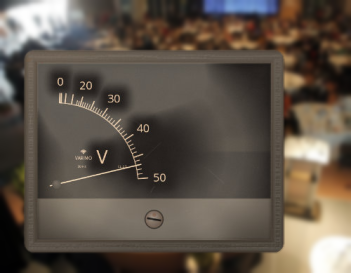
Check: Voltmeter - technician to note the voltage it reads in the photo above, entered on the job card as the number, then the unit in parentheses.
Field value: 47 (V)
